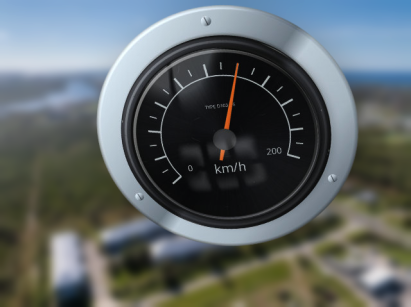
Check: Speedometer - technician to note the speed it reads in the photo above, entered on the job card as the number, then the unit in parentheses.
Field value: 120 (km/h)
